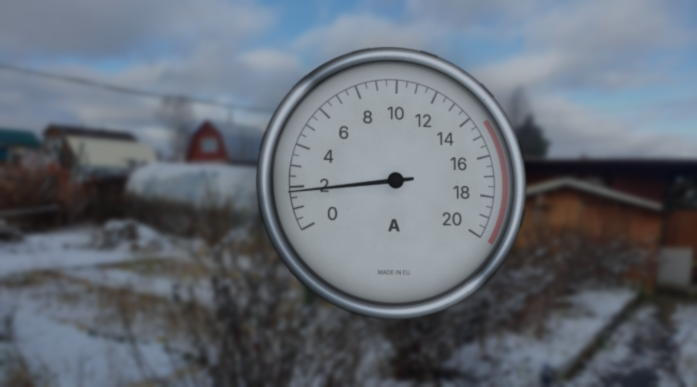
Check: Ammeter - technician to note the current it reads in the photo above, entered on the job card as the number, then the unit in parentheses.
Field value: 1.75 (A)
